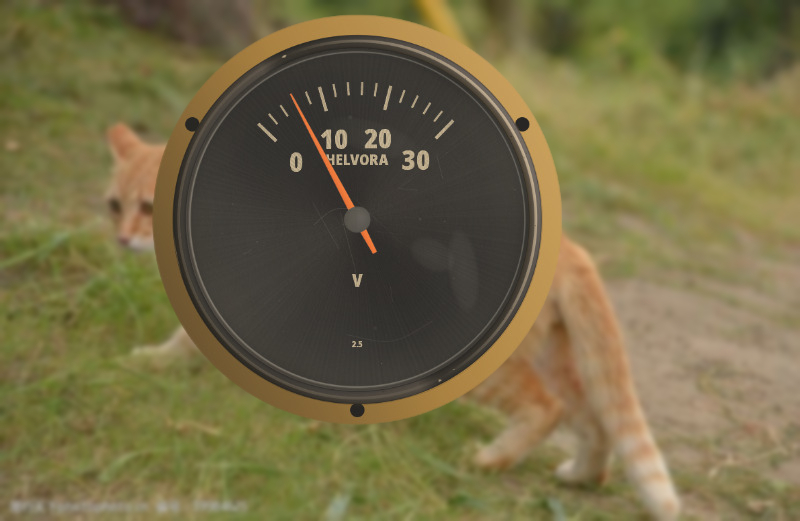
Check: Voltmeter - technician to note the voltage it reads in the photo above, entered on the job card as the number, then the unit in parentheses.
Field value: 6 (V)
